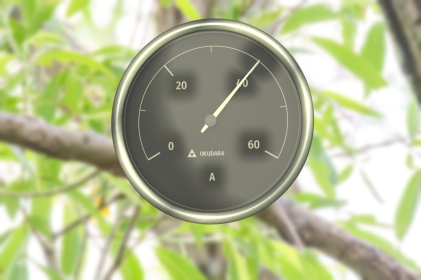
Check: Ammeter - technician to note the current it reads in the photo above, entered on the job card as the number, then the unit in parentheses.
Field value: 40 (A)
